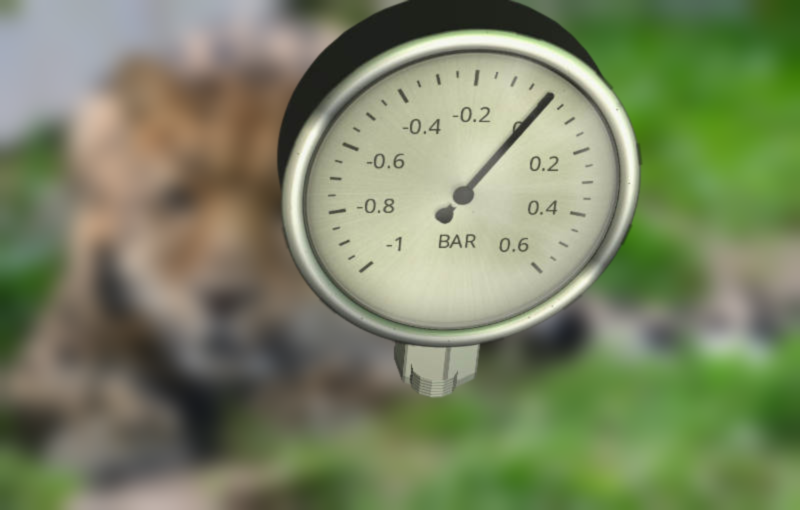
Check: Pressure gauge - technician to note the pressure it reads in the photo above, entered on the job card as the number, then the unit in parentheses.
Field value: 0 (bar)
